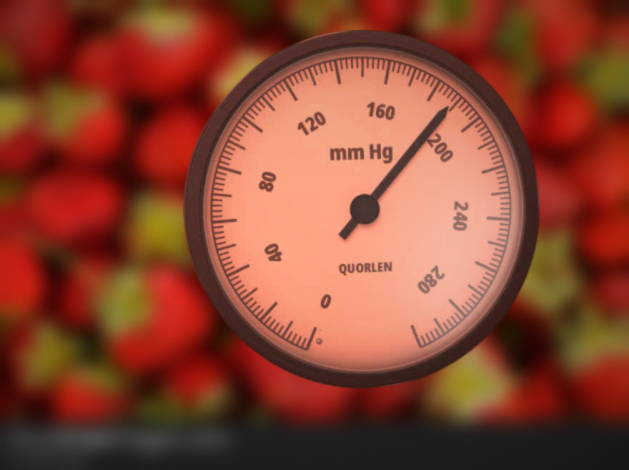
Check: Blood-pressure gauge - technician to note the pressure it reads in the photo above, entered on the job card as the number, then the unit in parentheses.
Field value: 188 (mmHg)
